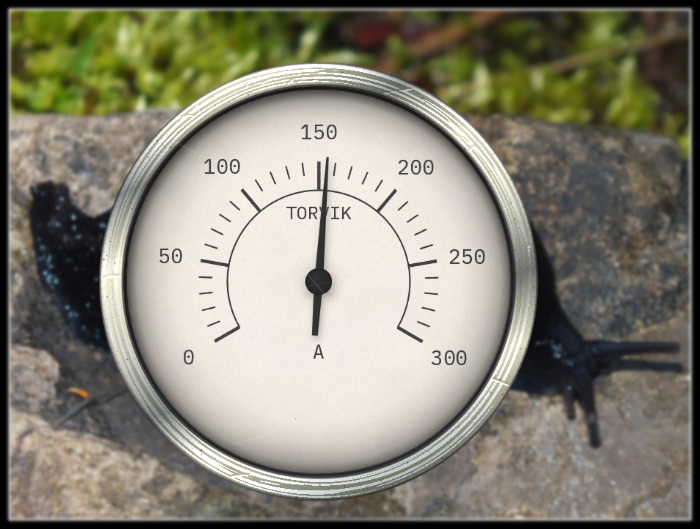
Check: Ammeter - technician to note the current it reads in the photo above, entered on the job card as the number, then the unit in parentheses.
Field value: 155 (A)
